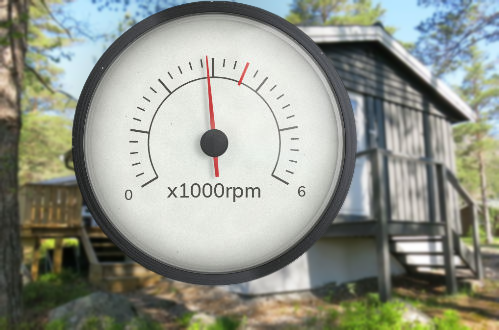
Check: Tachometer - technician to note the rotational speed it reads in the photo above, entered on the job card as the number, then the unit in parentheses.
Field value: 2900 (rpm)
